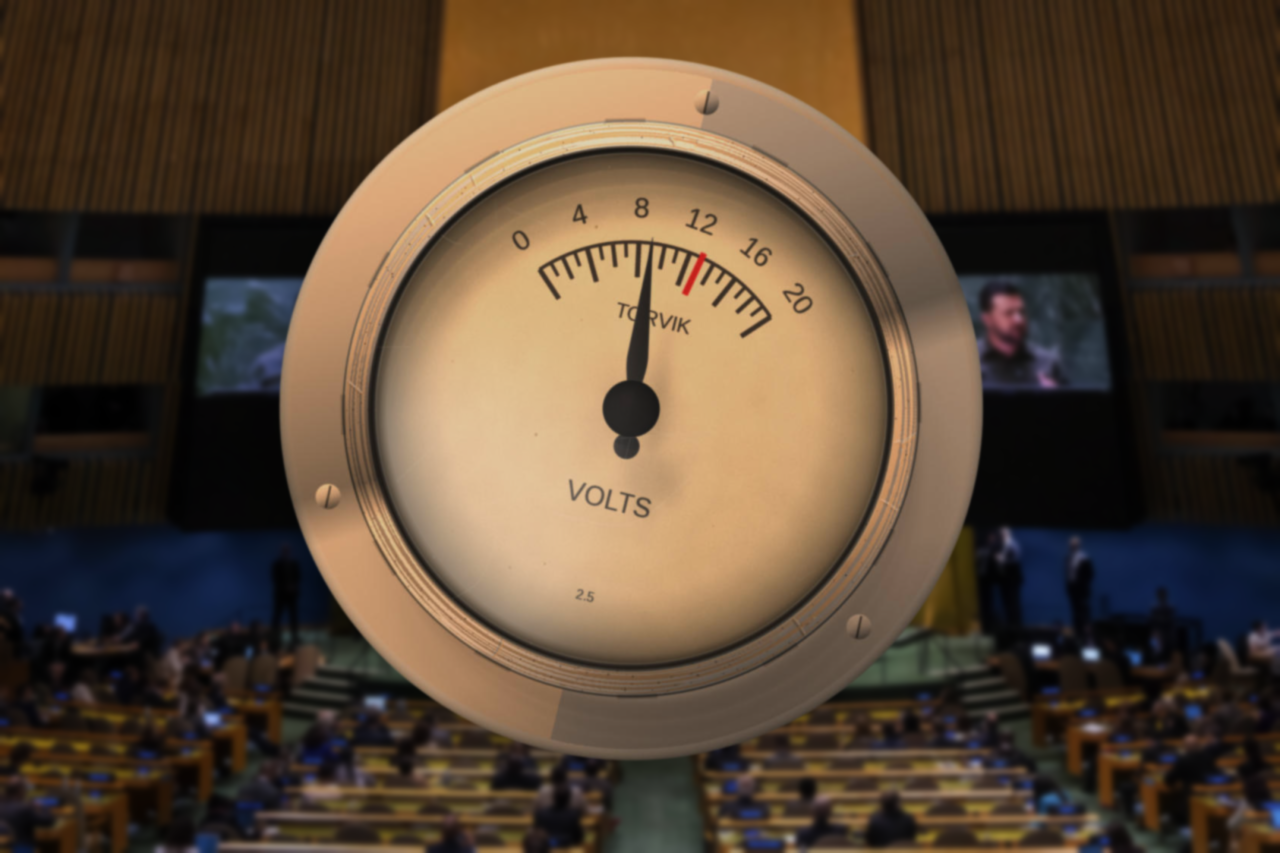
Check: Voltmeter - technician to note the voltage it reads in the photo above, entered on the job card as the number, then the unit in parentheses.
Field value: 9 (V)
